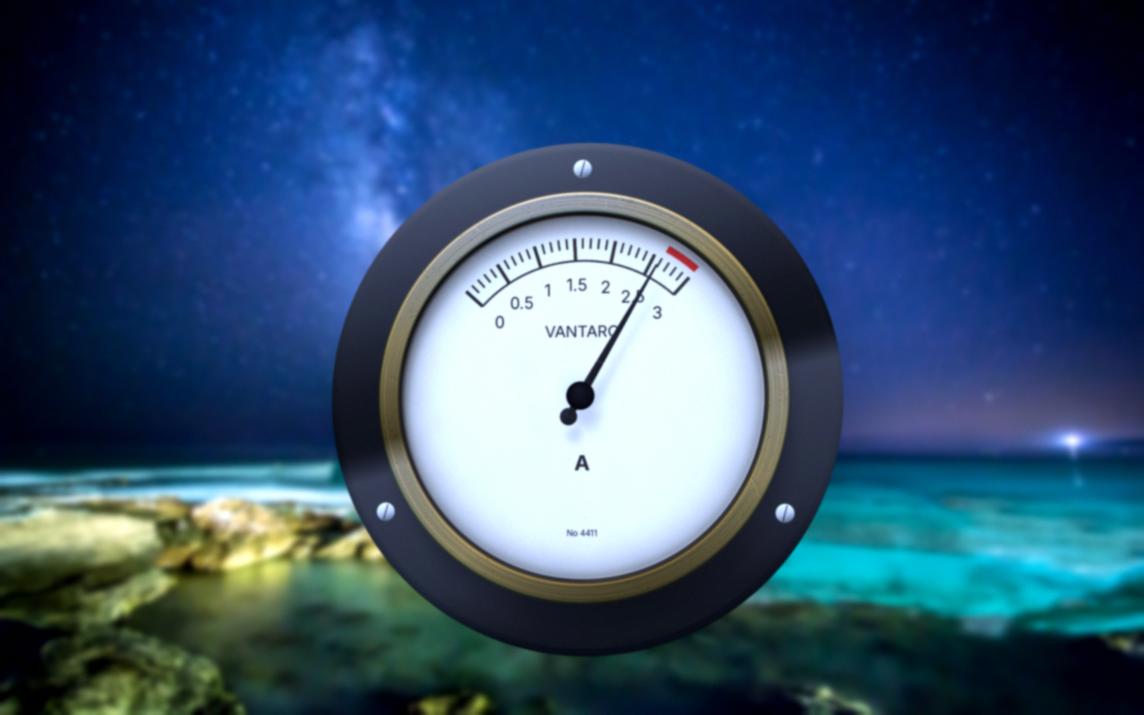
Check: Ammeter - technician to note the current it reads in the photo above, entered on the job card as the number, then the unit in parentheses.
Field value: 2.6 (A)
